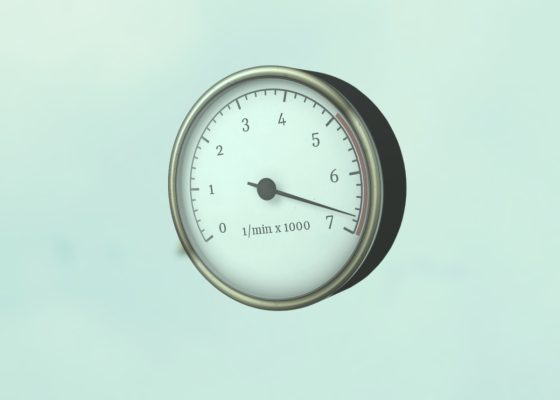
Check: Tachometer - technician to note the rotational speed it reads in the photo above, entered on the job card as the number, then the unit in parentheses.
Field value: 6700 (rpm)
